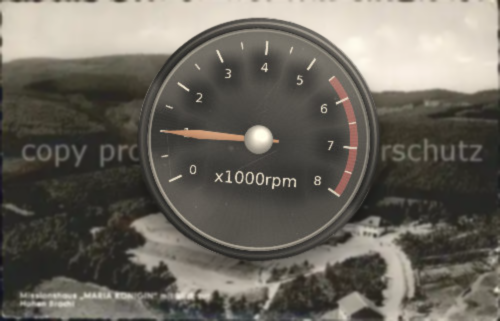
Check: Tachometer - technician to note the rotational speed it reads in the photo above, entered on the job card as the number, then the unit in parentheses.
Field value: 1000 (rpm)
